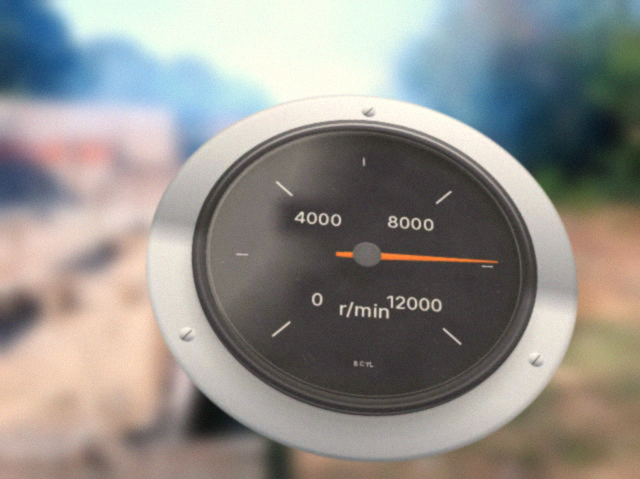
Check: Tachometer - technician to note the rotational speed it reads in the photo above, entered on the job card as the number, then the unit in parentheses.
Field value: 10000 (rpm)
